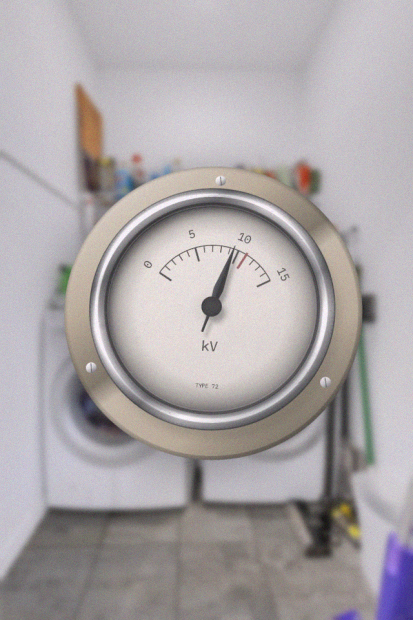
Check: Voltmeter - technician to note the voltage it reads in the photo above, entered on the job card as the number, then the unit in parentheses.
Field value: 9.5 (kV)
